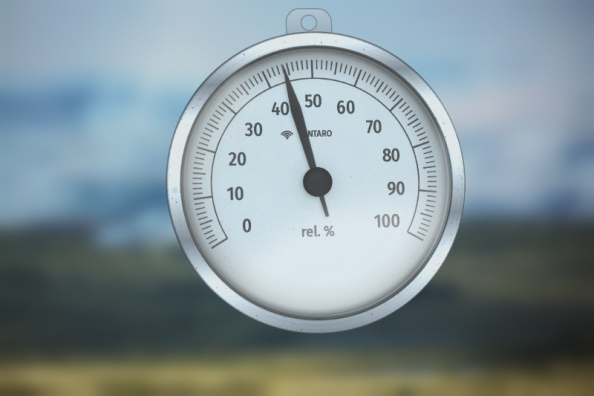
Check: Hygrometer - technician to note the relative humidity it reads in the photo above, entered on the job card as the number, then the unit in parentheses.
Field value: 44 (%)
